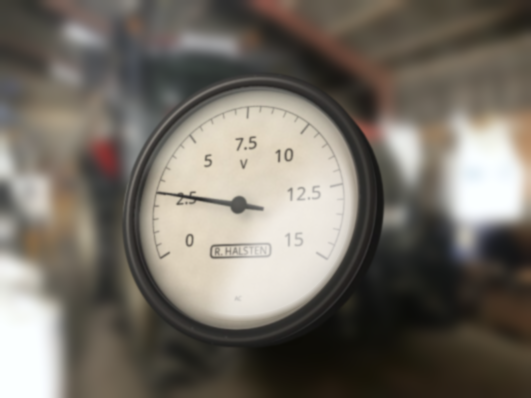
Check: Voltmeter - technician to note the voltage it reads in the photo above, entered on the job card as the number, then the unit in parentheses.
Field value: 2.5 (V)
